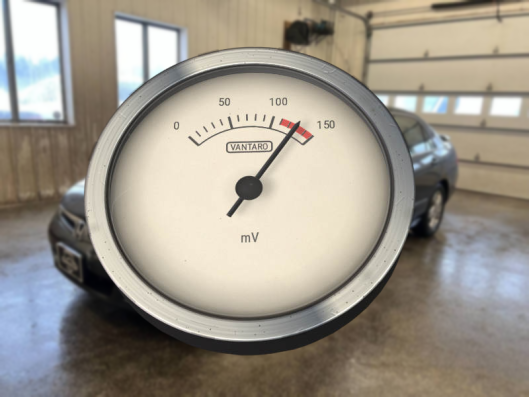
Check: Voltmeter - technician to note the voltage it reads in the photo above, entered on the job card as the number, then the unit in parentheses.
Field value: 130 (mV)
